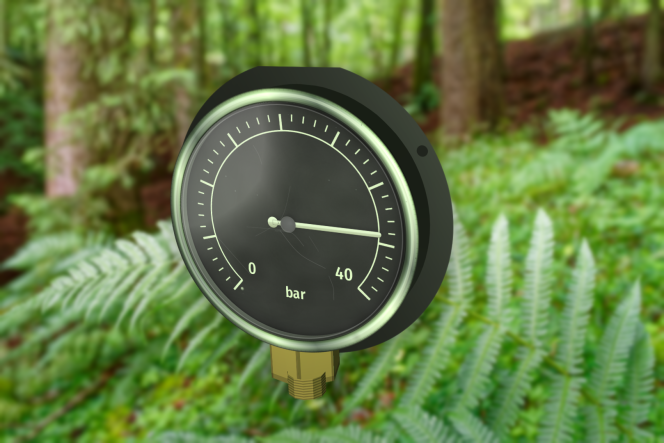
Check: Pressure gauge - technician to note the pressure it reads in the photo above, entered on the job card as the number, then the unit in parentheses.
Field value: 34 (bar)
